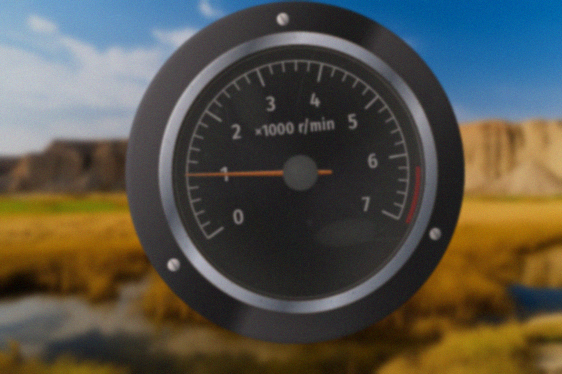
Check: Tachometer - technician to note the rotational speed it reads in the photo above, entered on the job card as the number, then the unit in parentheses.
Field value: 1000 (rpm)
